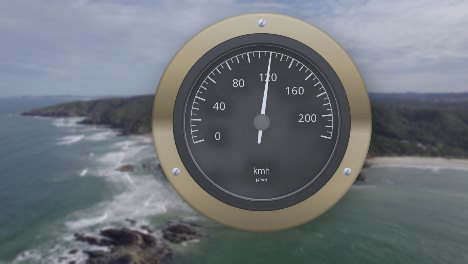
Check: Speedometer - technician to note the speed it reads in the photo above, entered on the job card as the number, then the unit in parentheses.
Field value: 120 (km/h)
